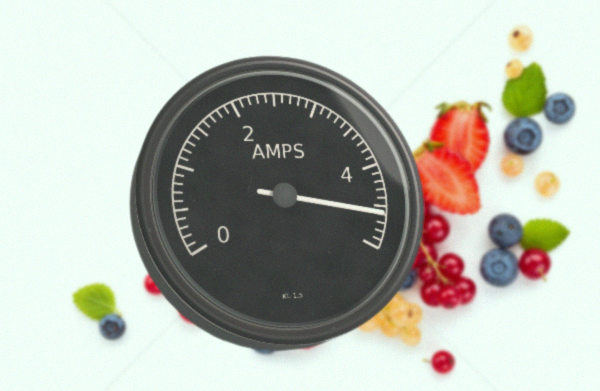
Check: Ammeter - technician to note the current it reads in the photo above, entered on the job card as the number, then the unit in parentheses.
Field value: 4.6 (A)
